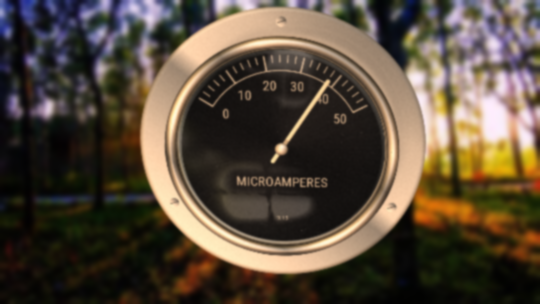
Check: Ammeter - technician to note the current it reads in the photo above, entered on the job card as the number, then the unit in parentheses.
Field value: 38 (µA)
